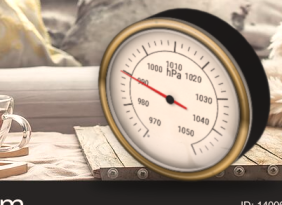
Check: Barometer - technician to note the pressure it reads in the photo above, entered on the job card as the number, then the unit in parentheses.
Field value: 990 (hPa)
